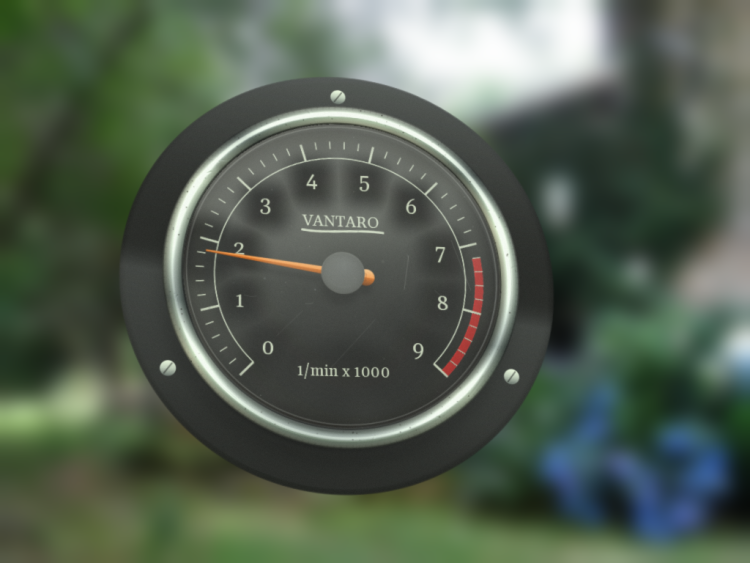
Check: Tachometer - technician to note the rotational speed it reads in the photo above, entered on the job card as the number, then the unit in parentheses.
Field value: 1800 (rpm)
